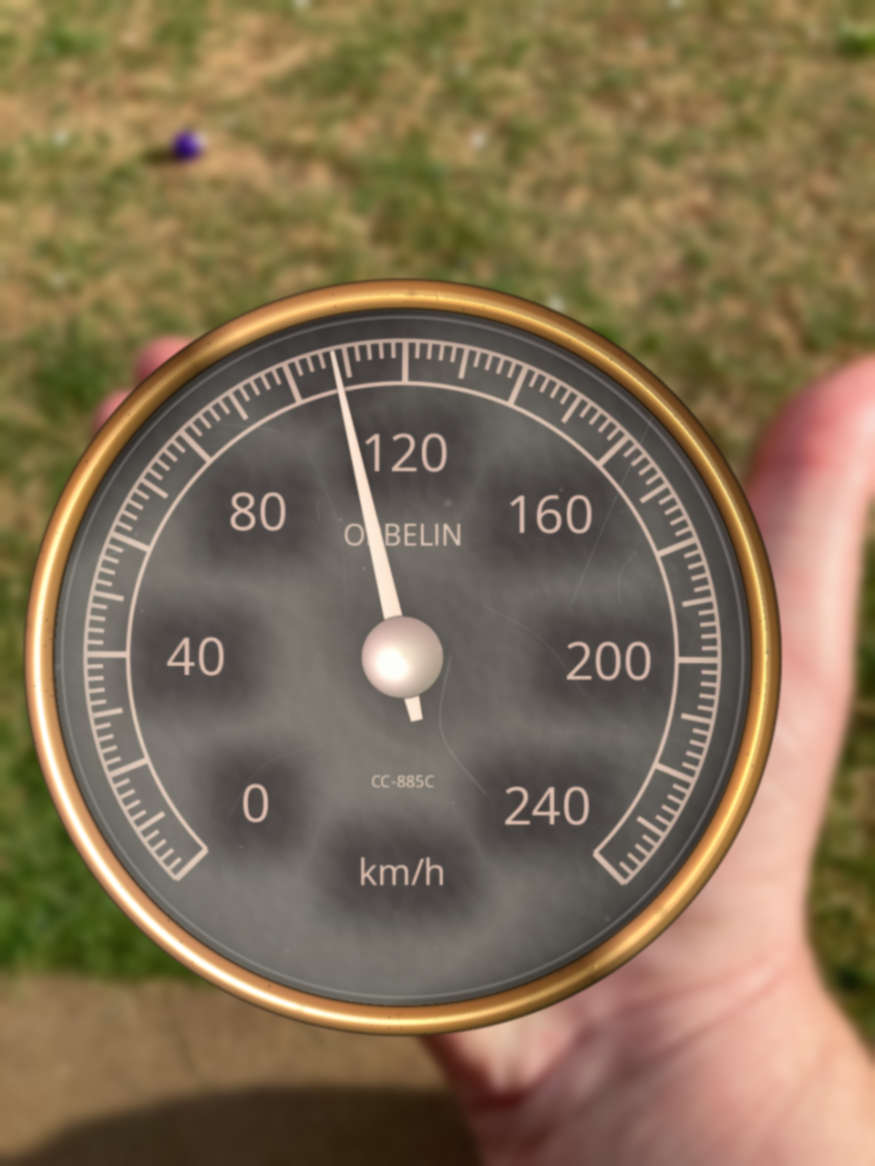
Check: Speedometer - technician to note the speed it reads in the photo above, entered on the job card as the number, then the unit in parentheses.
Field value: 108 (km/h)
